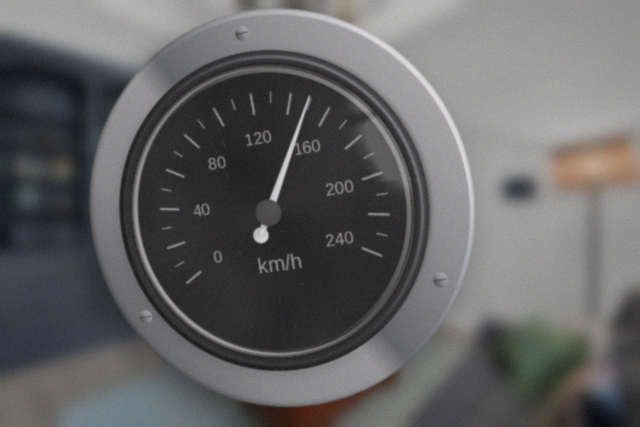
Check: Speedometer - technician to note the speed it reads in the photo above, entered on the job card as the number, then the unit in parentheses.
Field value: 150 (km/h)
